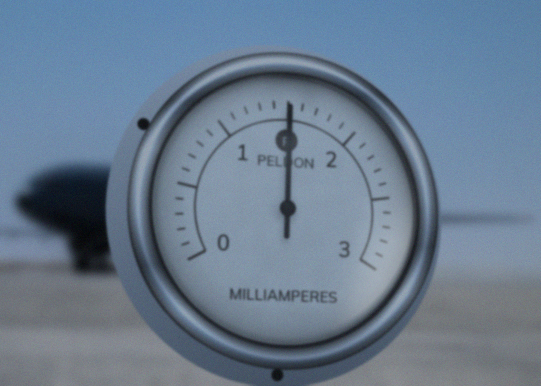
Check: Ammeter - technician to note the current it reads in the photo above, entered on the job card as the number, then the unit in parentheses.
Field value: 1.5 (mA)
